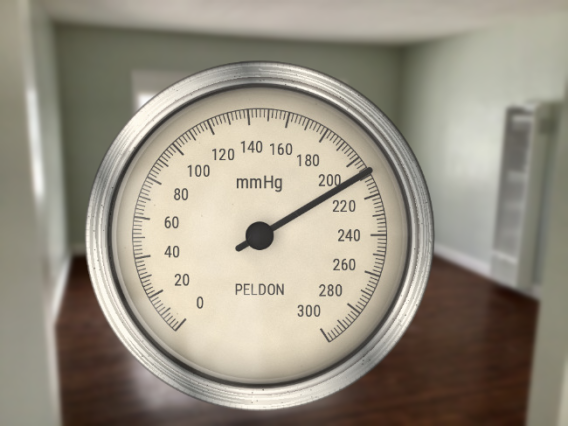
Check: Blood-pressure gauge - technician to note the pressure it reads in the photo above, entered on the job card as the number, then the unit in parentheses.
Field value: 208 (mmHg)
